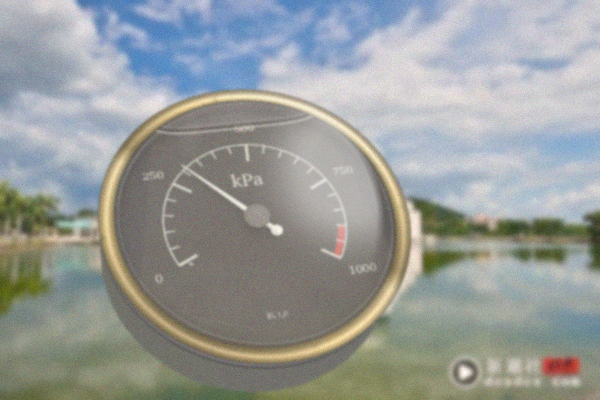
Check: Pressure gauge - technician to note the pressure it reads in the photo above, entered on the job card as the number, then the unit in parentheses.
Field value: 300 (kPa)
